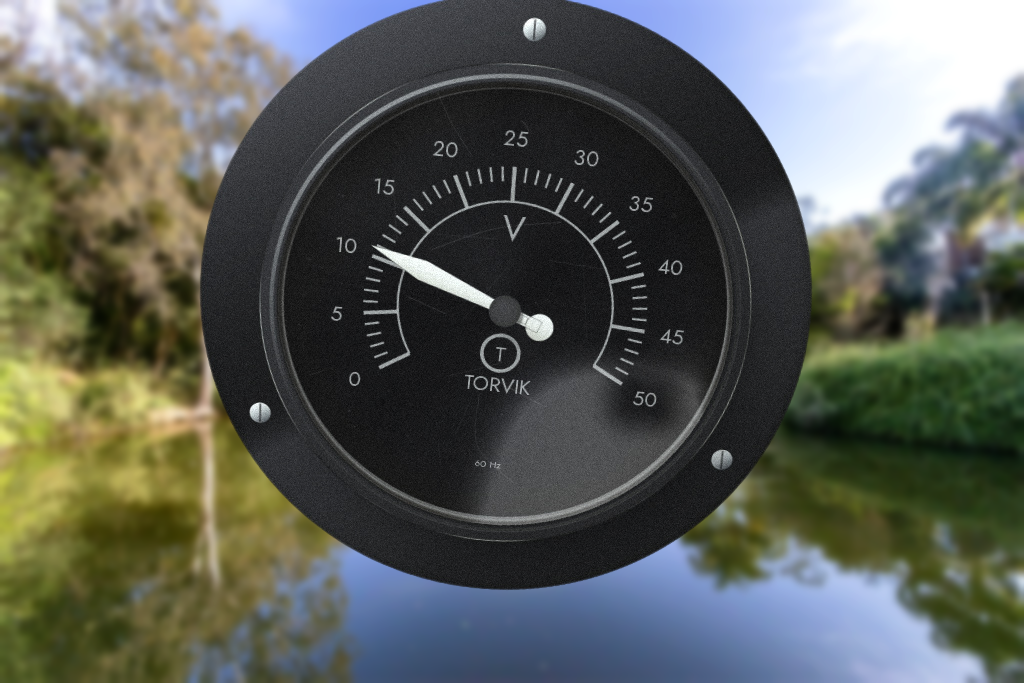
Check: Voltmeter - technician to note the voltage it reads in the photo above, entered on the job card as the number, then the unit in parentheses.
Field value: 11 (V)
